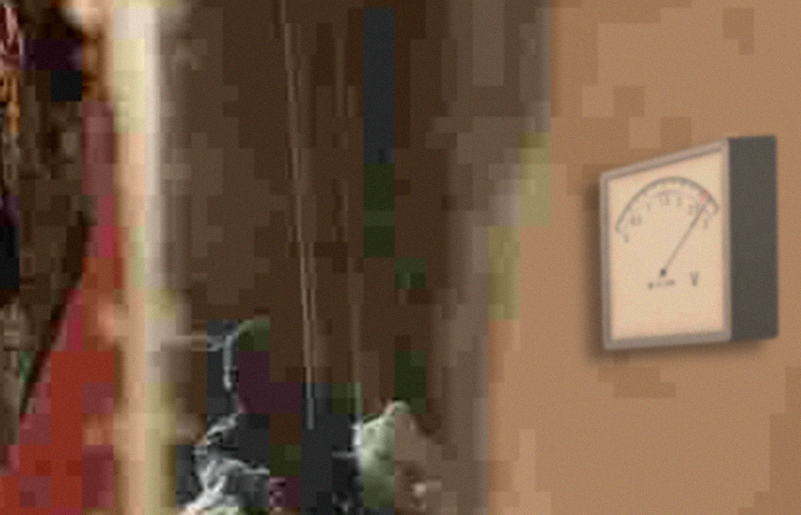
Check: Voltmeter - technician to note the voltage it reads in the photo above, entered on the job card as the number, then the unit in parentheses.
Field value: 2.75 (V)
